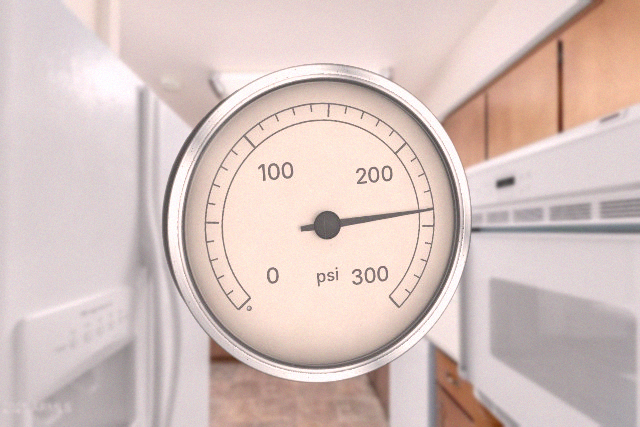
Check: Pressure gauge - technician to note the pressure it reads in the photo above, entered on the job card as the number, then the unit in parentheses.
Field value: 240 (psi)
